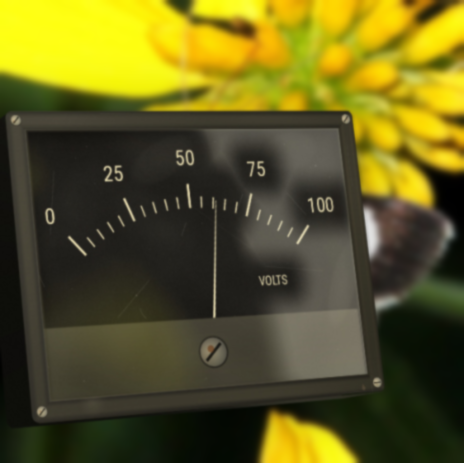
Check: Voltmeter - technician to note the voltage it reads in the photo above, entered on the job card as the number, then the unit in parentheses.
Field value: 60 (V)
